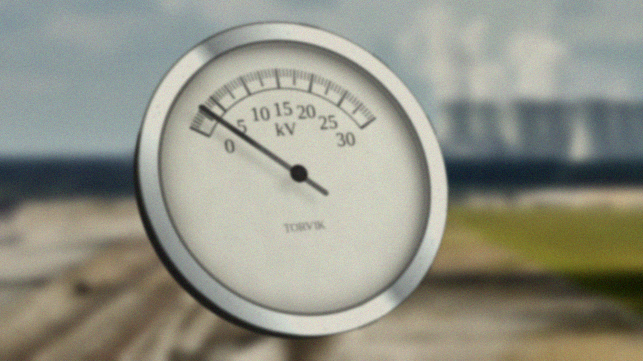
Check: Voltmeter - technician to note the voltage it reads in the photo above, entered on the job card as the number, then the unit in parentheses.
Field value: 2.5 (kV)
